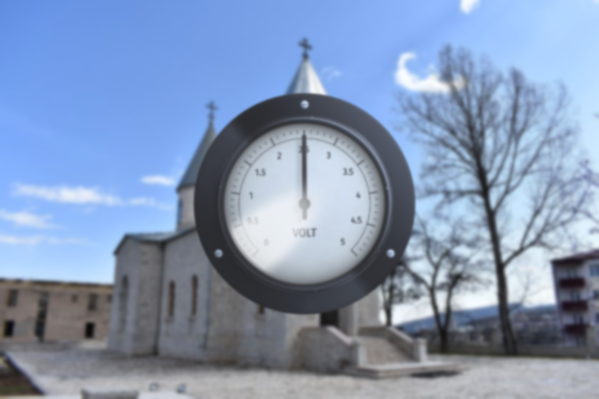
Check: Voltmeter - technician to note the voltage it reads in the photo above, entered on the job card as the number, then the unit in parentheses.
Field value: 2.5 (V)
